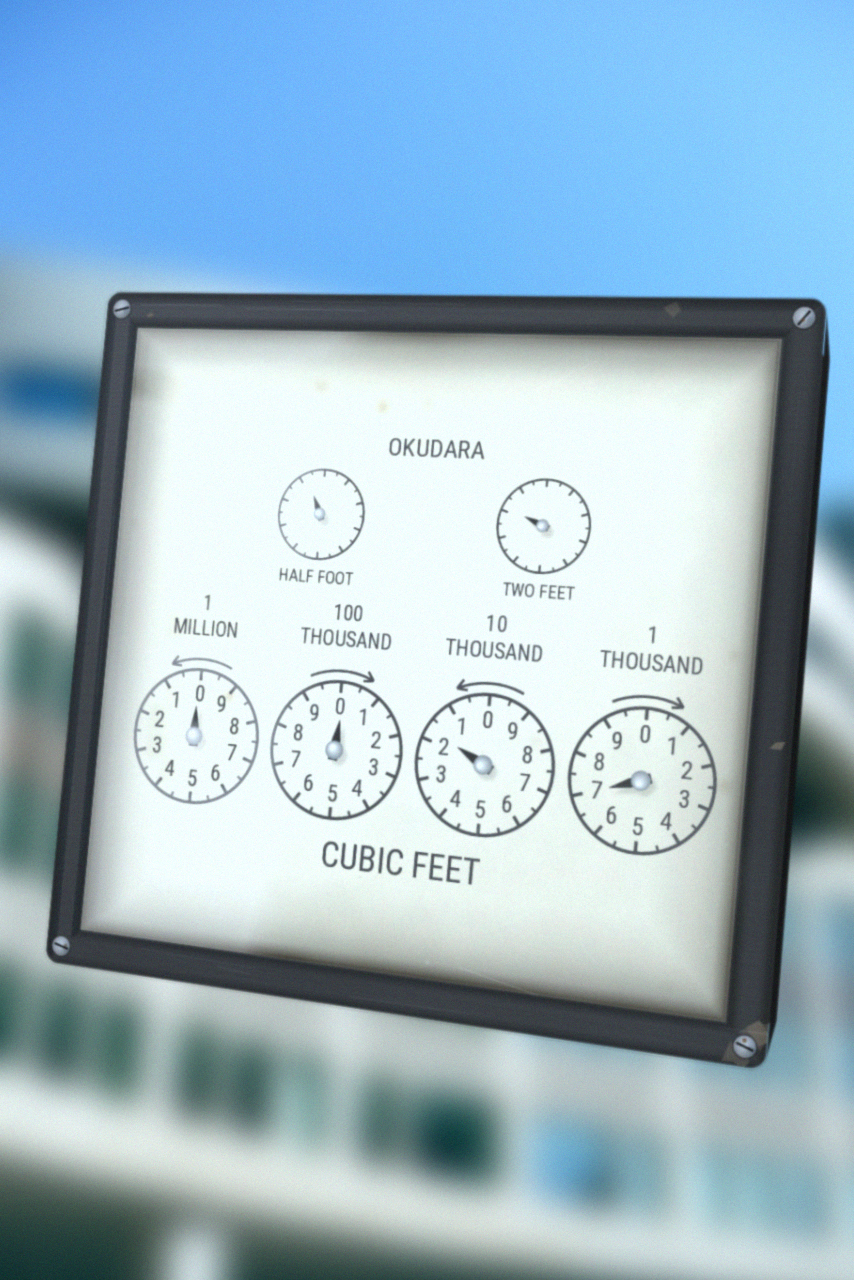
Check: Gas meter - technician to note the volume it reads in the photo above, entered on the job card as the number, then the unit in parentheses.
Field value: 1700 (ft³)
